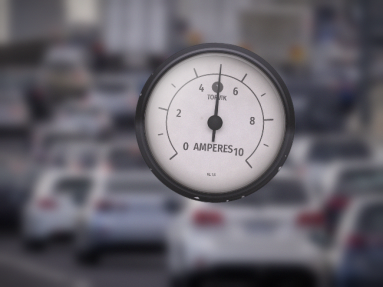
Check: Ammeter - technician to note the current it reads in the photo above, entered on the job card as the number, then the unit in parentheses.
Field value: 5 (A)
